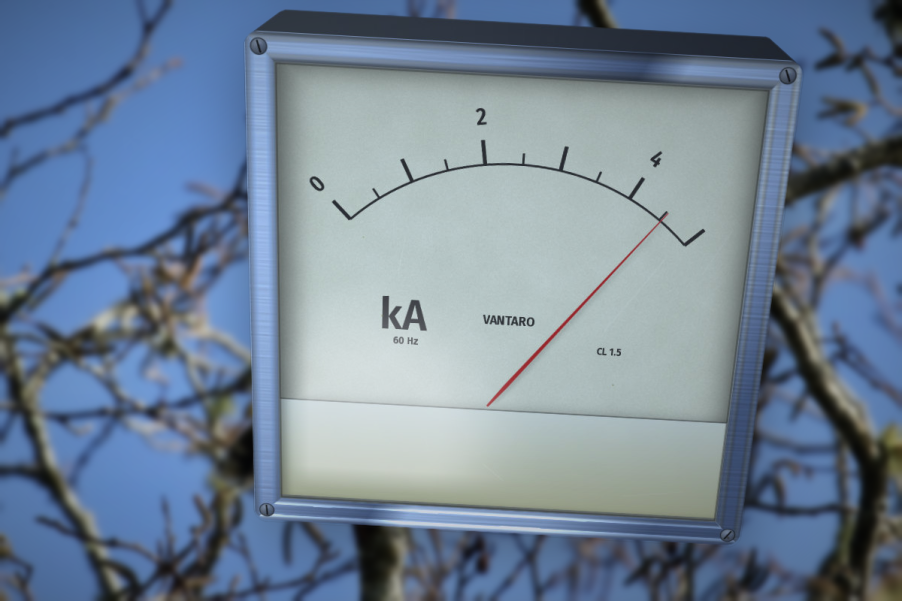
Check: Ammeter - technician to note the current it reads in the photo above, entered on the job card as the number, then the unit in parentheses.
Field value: 4.5 (kA)
